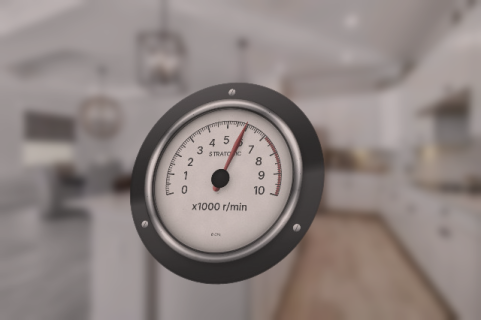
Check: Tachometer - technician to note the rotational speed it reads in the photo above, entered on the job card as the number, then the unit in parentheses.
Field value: 6000 (rpm)
